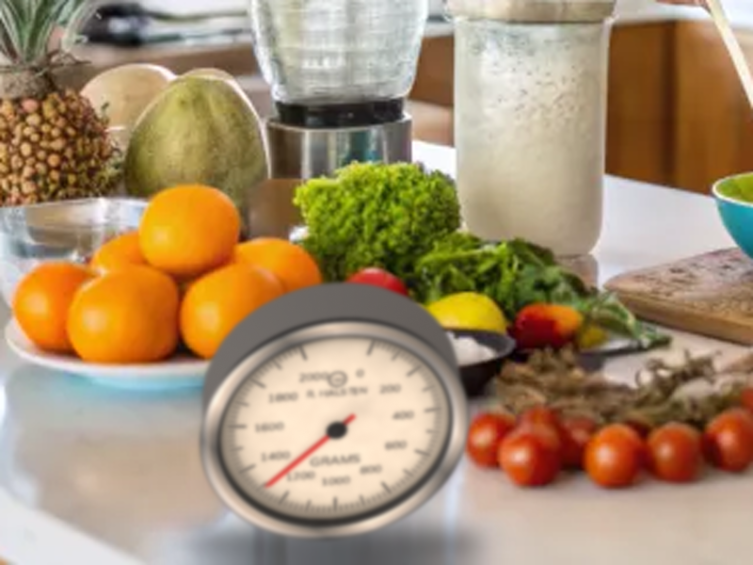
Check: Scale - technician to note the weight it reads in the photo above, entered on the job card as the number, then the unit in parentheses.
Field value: 1300 (g)
